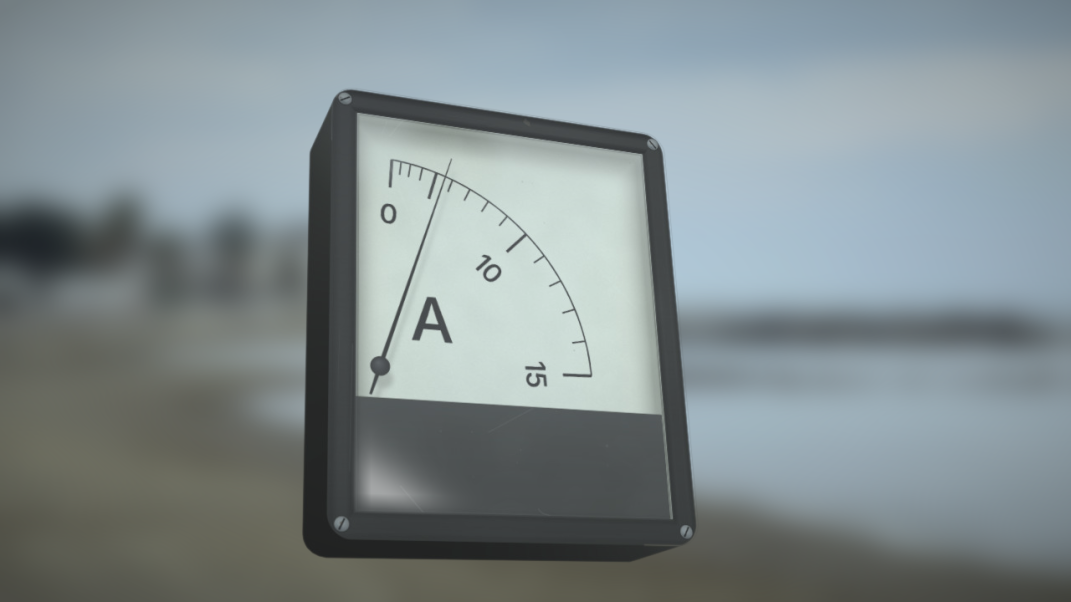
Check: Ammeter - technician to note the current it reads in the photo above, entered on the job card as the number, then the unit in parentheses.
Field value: 5.5 (A)
